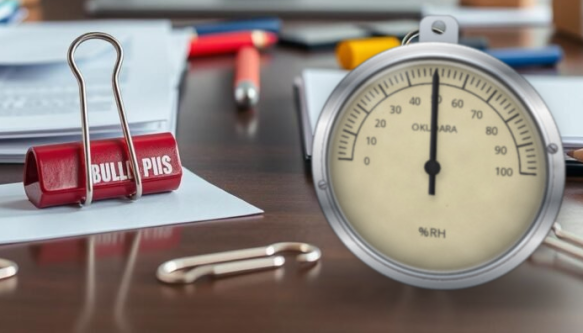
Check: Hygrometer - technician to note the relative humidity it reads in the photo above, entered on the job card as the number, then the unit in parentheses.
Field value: 50 (%)
